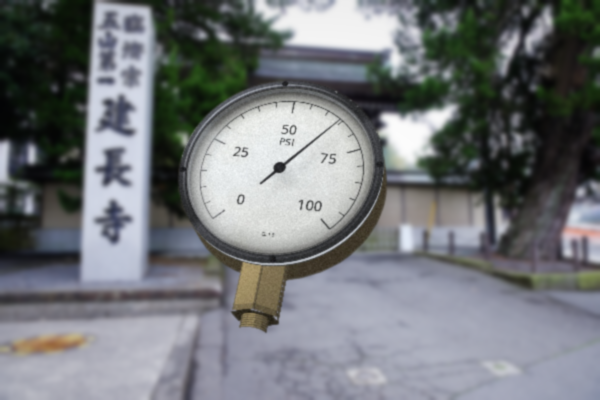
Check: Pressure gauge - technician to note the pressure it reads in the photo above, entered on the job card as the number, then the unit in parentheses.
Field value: 65 (psi)
